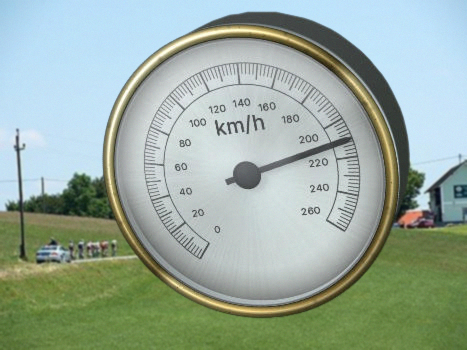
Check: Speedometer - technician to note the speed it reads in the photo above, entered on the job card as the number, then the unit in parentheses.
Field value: 210 (km/h)
